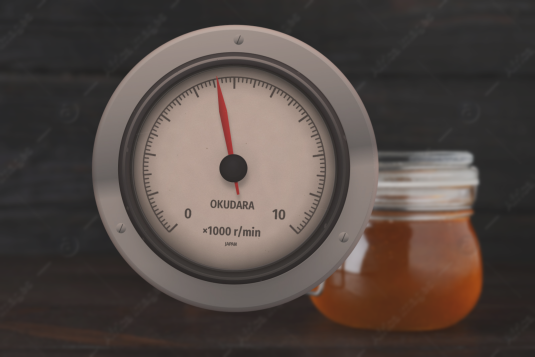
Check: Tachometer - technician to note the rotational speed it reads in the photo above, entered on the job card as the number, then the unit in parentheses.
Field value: 4600 (rpm)
